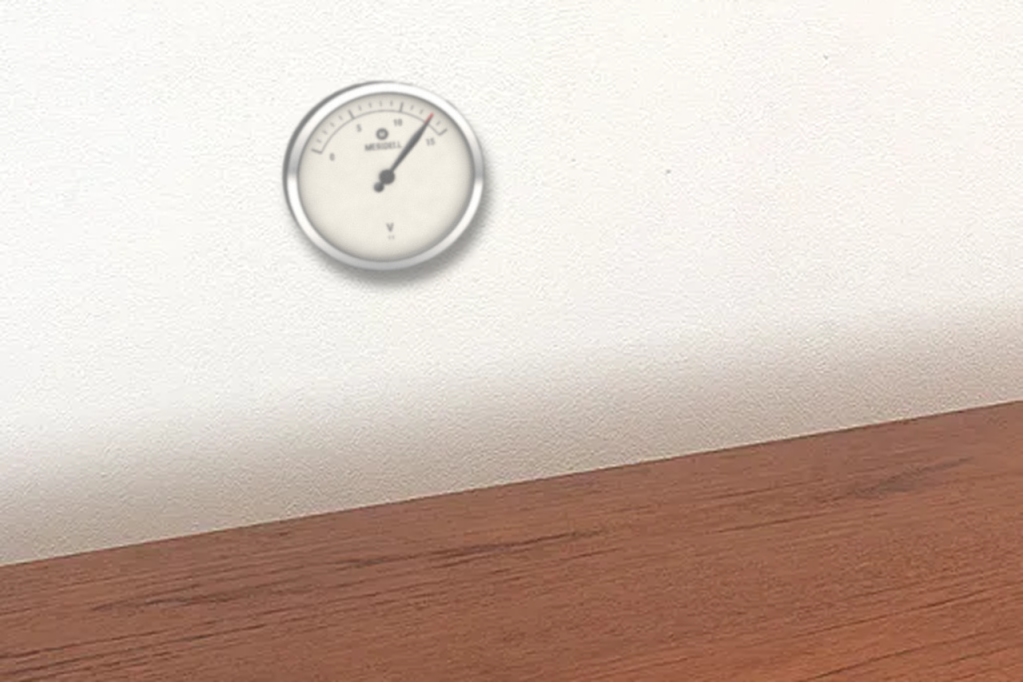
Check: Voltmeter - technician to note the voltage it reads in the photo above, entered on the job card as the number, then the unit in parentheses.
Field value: 13 (V)
